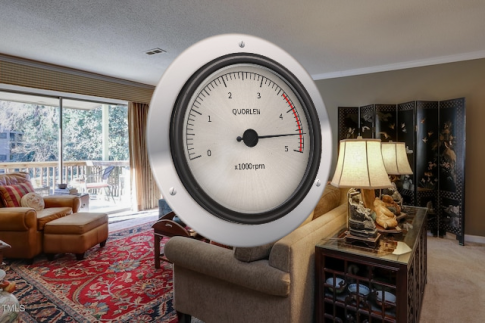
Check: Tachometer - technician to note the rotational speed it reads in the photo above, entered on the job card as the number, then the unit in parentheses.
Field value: 4600 (rpm)
